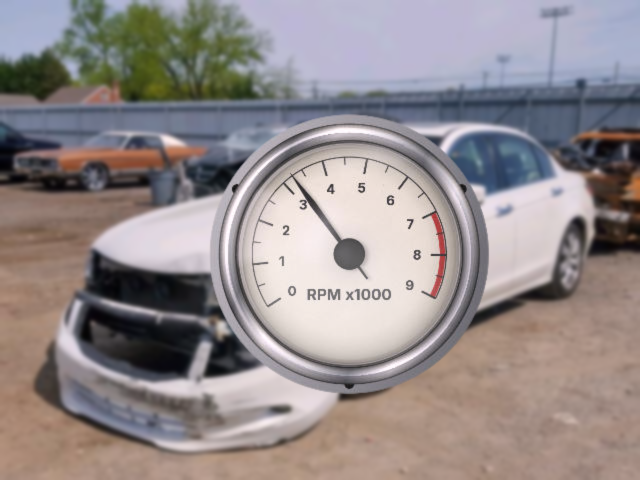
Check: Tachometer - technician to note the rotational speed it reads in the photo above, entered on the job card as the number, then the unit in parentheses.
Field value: 3250 (rpm)
